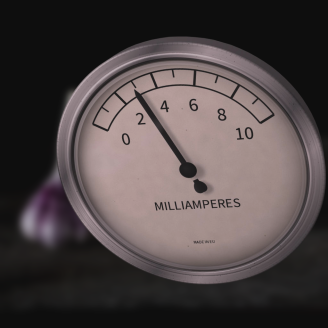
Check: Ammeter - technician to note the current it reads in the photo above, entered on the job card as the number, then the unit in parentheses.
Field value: 3 (mA)
